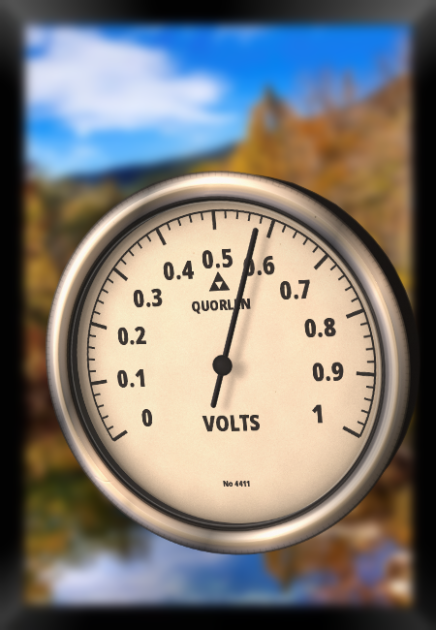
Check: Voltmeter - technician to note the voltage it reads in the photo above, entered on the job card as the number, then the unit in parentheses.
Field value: 0.58 (V)
